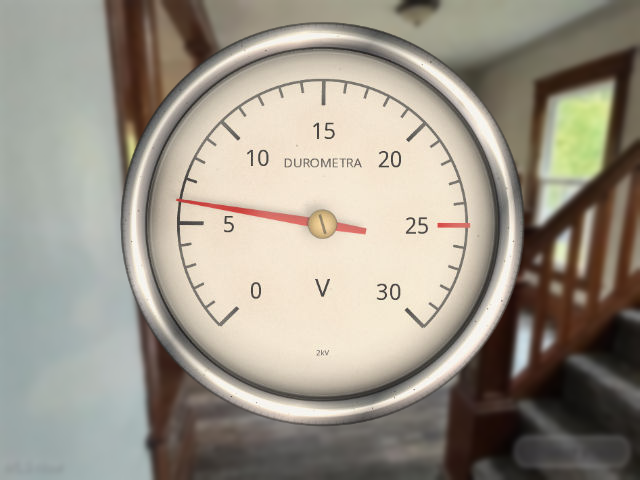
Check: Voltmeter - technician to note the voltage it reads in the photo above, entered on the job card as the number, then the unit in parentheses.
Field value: 6 (V)
